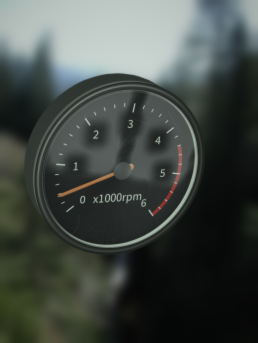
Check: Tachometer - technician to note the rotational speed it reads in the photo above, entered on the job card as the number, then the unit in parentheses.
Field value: 400 (rpm)
